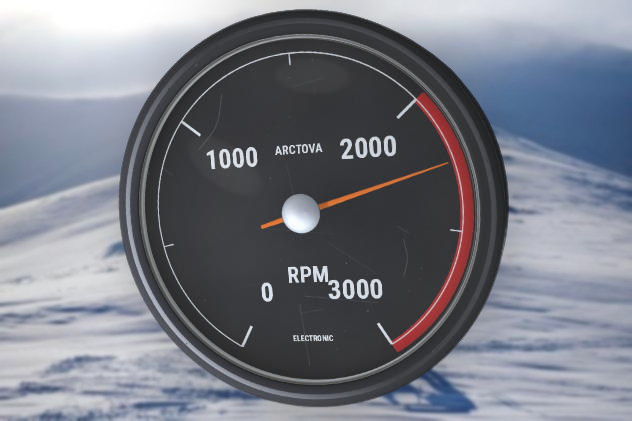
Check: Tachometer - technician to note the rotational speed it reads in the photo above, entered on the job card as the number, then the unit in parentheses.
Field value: 2250 (rpm)
